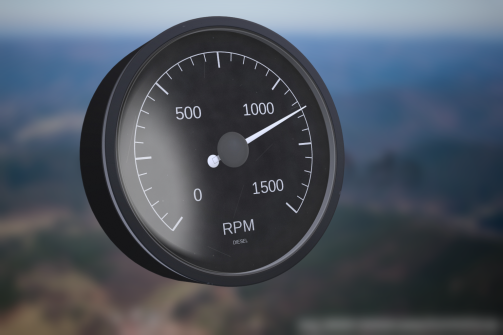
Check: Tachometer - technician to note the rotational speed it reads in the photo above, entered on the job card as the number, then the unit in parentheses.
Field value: 1125 (rpm)
